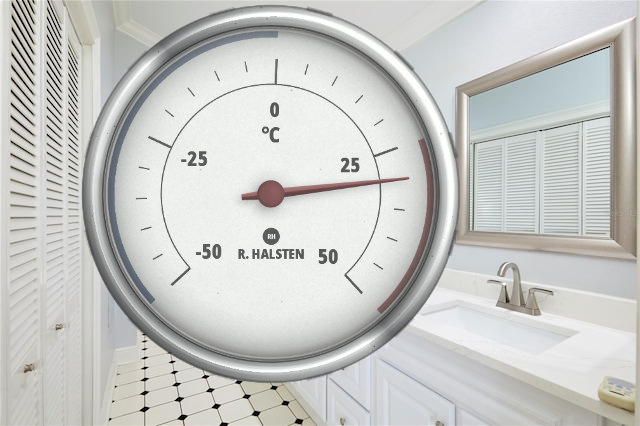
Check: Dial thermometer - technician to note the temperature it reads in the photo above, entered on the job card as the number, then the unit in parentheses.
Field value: 30 (°C)
